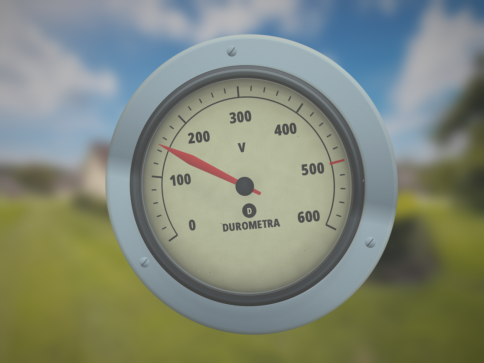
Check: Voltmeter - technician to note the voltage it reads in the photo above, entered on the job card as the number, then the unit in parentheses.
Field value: 150 (V)
